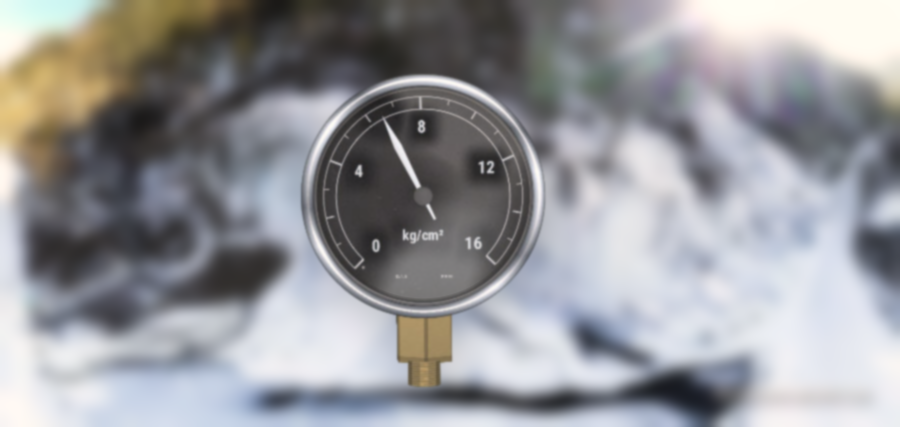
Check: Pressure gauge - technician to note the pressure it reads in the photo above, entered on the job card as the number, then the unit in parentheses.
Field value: 6.5 (kg/cm²)
